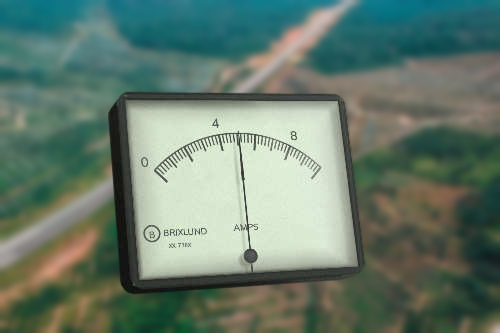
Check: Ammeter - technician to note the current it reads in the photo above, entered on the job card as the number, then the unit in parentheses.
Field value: 5 (A)
